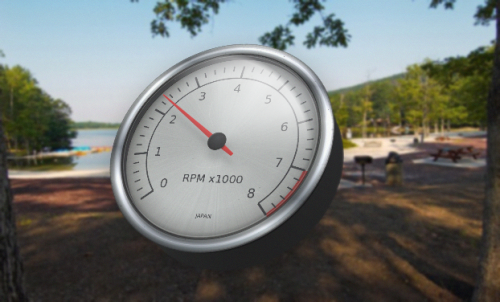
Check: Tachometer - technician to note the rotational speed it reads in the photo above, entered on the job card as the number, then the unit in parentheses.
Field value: 2300 (rpm)
